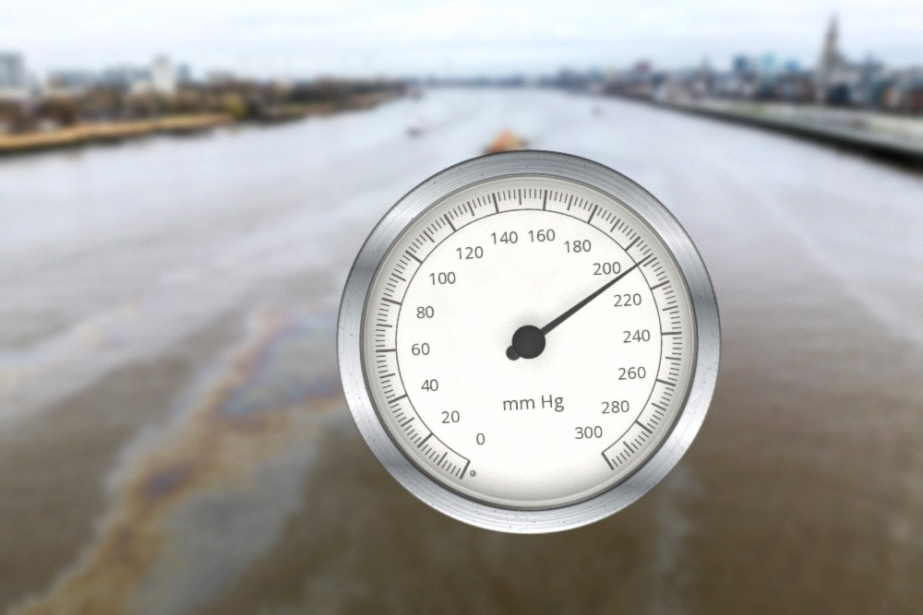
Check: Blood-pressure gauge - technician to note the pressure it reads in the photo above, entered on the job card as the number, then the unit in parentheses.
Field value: 208 (mmHg)
